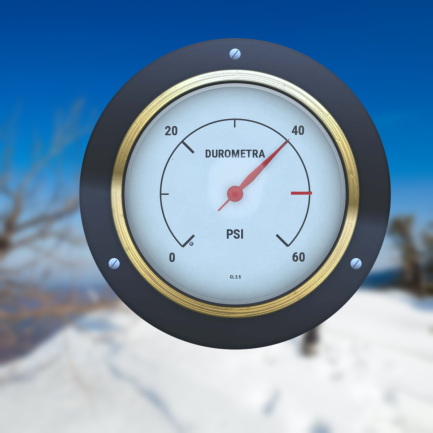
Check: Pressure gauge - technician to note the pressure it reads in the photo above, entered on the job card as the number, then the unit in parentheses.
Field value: 40 (psi)
